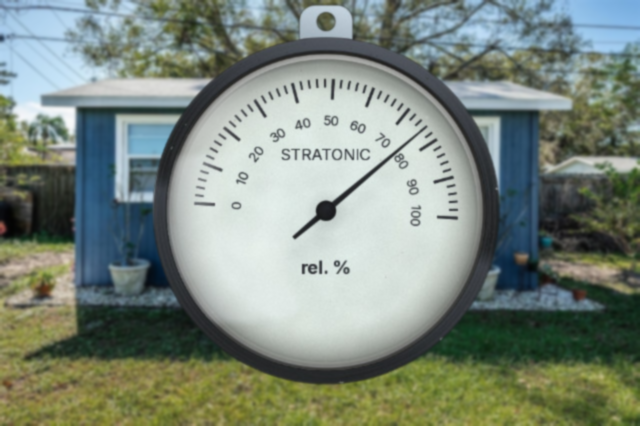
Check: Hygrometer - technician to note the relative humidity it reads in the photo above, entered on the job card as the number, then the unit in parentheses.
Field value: 76 (%)
